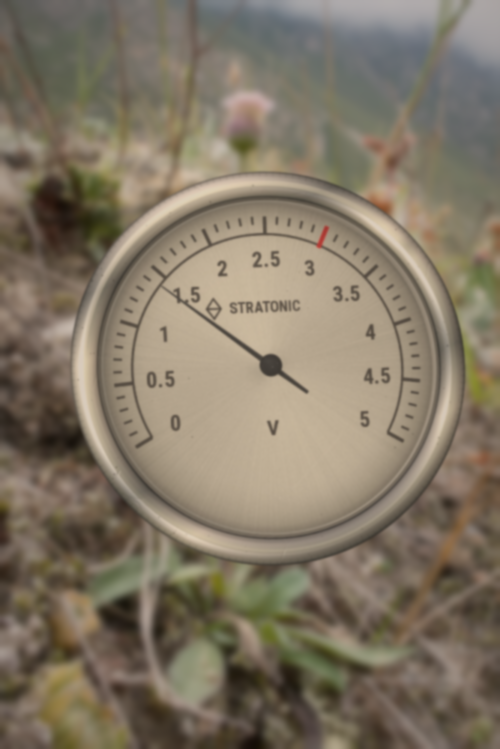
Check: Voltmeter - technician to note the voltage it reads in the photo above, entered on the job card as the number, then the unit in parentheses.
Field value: 1.4 (V)
